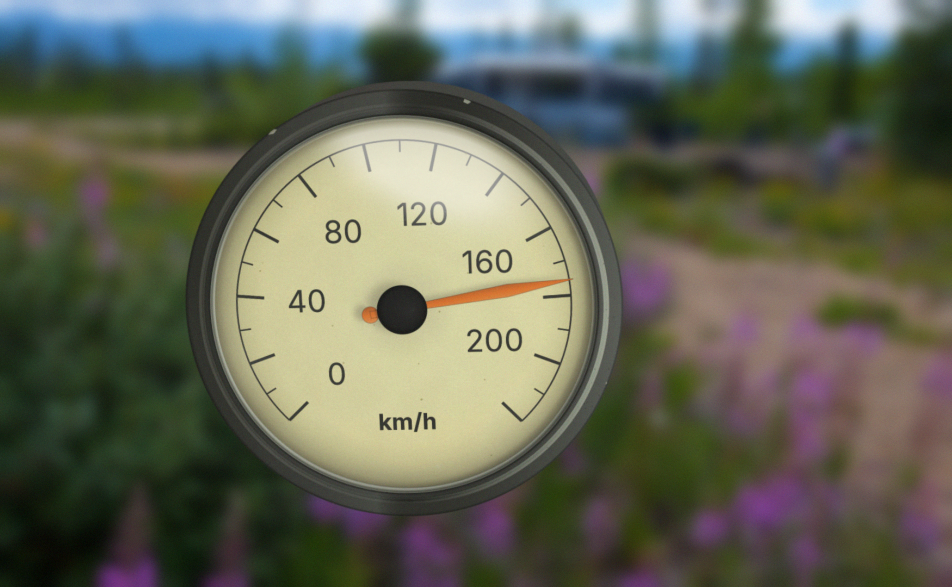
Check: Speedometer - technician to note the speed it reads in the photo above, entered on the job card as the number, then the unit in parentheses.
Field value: 175 (km/h)
